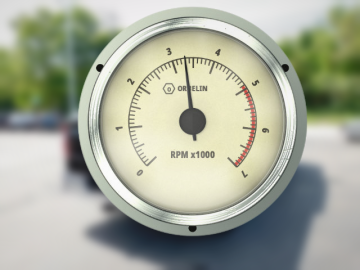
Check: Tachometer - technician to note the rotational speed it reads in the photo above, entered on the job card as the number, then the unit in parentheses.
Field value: 3300 (rpm)
